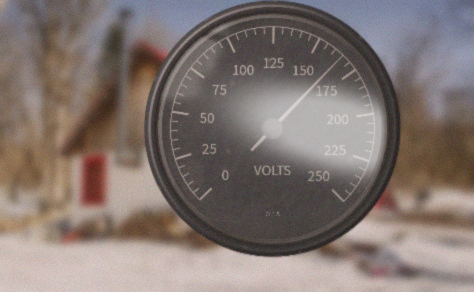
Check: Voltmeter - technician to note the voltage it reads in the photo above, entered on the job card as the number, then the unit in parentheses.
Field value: 165 (V)
